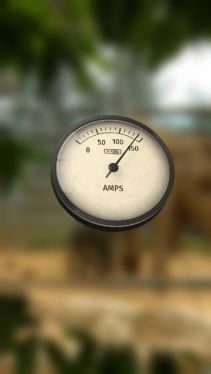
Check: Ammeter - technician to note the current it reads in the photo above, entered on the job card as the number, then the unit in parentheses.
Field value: 140 (A)
